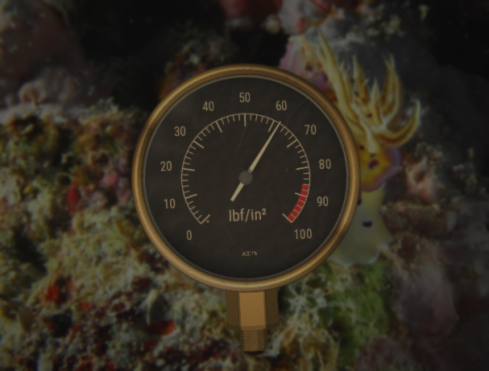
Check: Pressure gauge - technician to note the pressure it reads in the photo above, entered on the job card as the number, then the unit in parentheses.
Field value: 62 (psi)
